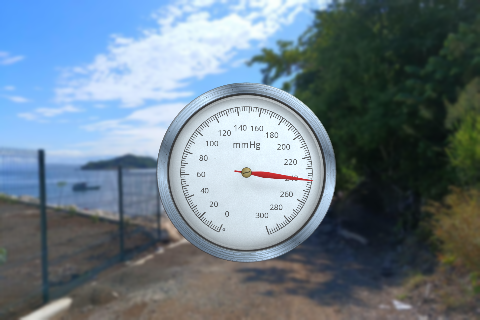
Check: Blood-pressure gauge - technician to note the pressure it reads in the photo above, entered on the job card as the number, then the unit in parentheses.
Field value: 240 (mmHg)
